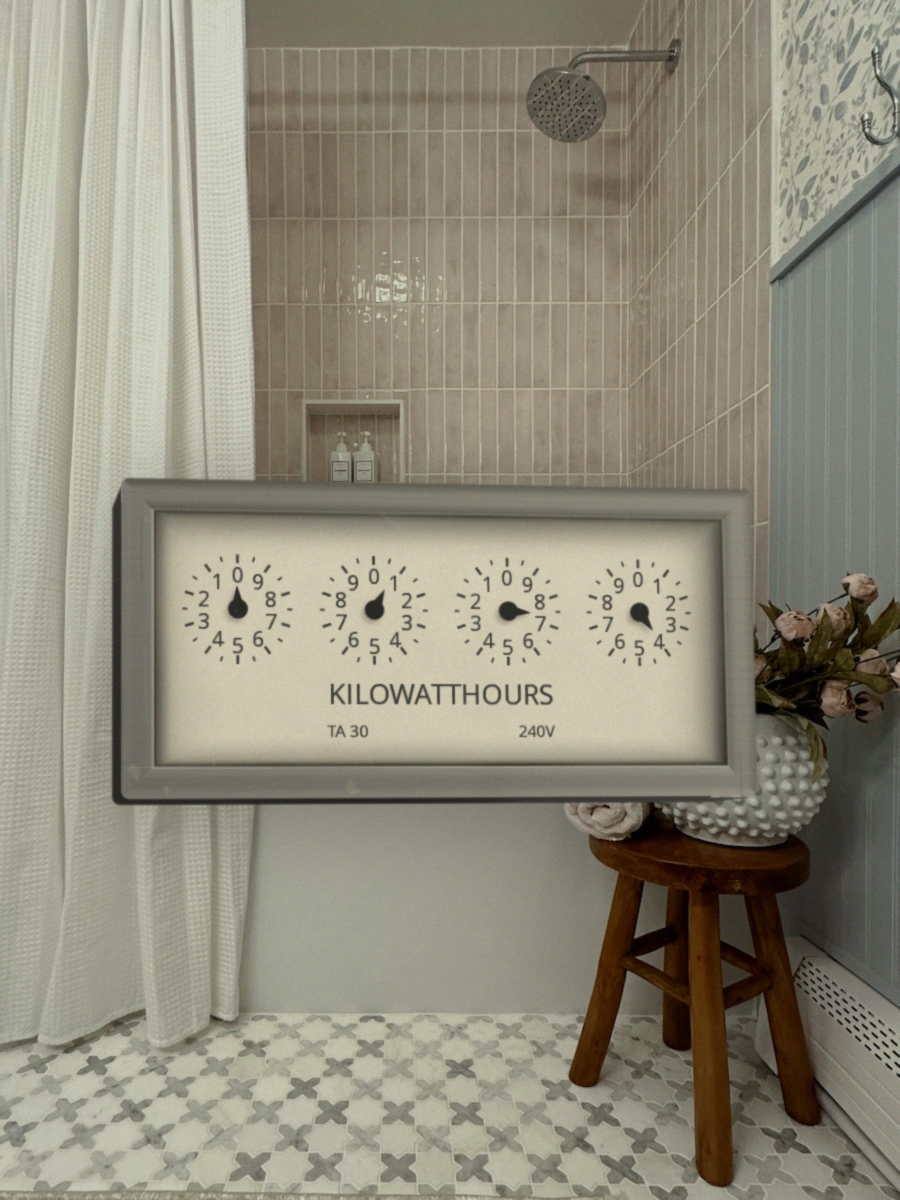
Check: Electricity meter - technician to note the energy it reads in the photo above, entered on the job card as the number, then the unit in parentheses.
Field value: 74 (kWh)
